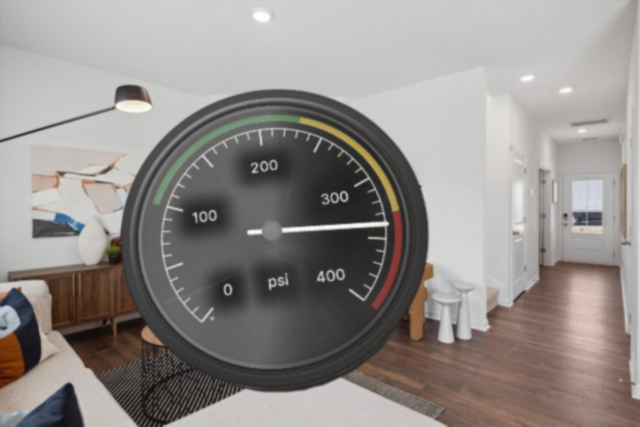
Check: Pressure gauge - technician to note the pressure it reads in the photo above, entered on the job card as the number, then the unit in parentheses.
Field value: 340 (psi)
